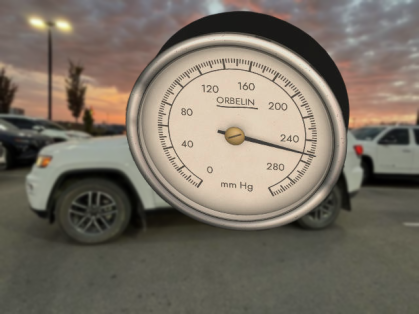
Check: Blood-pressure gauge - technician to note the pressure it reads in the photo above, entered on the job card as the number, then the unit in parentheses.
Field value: 250 (mmHg)
